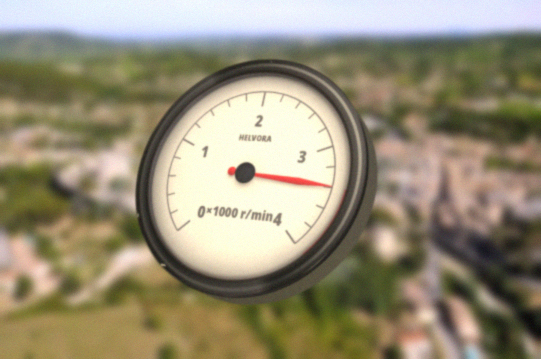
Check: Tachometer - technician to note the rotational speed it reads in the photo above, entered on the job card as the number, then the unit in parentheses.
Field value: 3400 (rpm)
